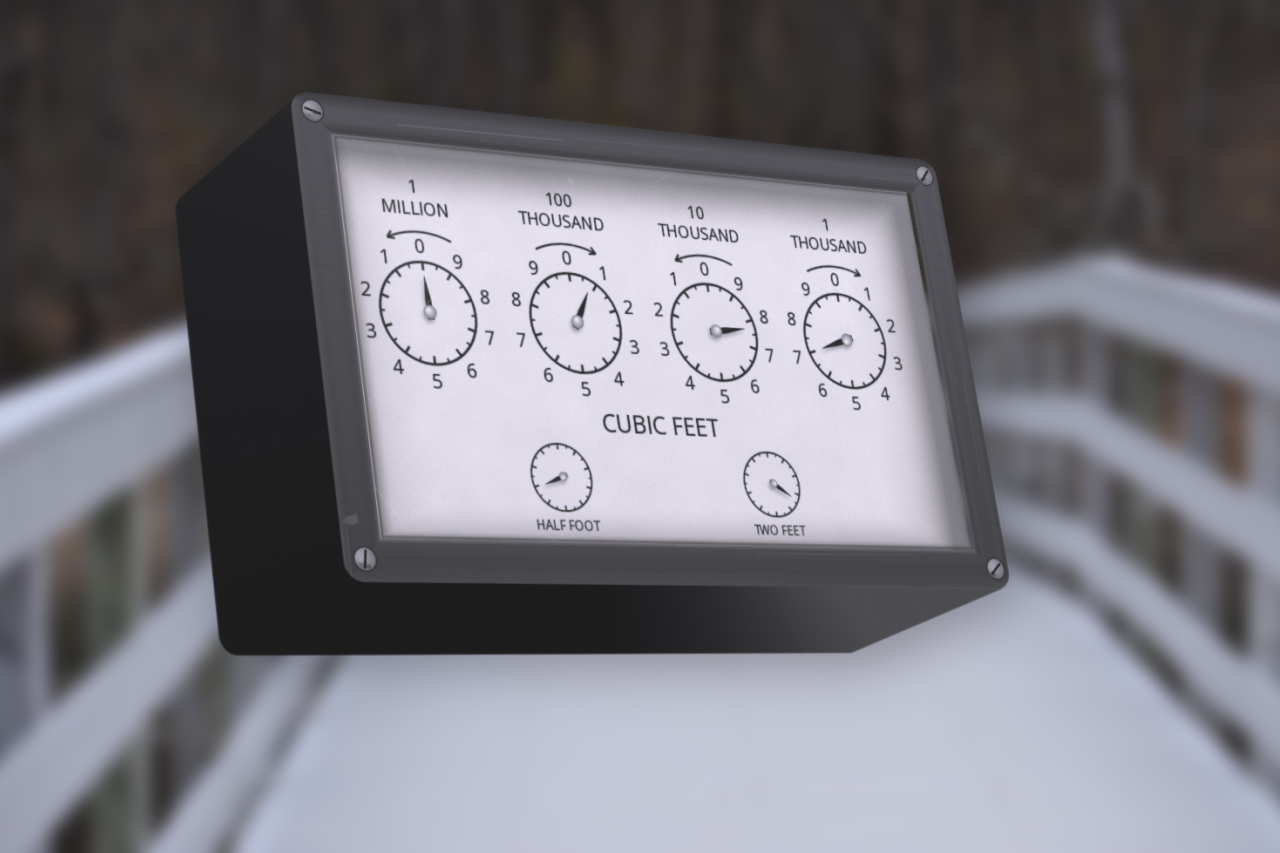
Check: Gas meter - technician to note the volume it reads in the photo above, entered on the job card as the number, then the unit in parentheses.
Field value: 7700 (ft³)
